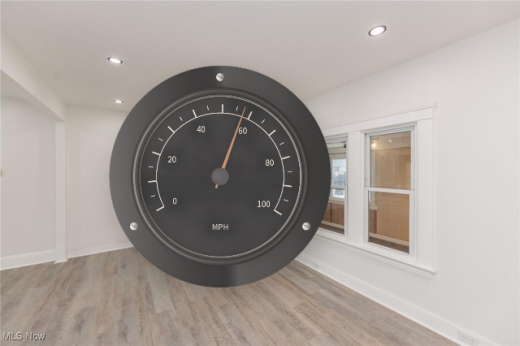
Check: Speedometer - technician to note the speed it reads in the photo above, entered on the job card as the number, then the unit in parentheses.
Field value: 57.5 (mph)
